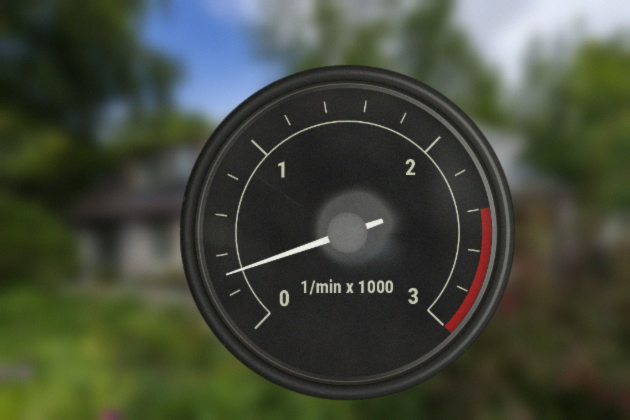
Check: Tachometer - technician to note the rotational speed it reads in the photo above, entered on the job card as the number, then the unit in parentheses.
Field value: 300 (rpm)
